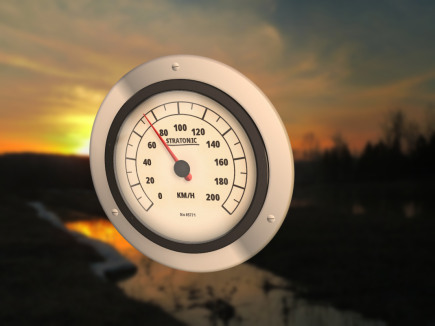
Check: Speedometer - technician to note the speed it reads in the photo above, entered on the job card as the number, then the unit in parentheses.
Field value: 75 (km/h)
